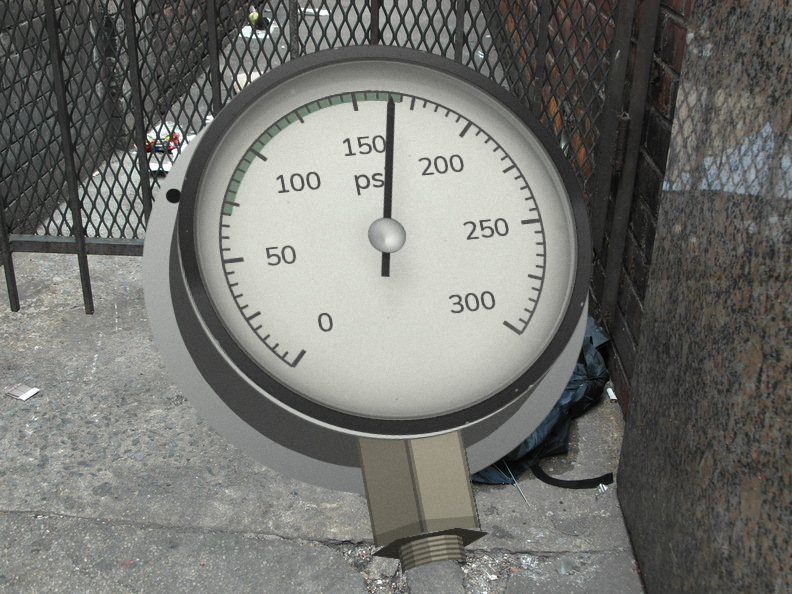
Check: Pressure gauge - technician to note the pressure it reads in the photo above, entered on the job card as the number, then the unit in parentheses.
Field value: 165 (psi)
